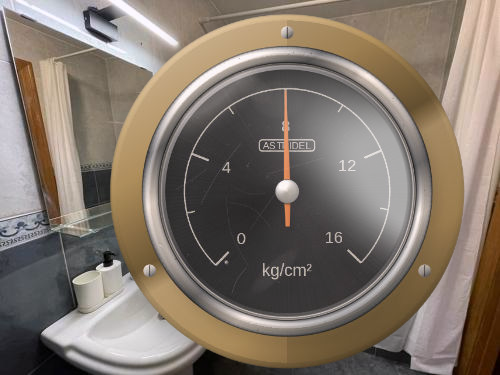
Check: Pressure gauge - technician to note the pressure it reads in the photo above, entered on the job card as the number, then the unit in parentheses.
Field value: 8 (kg/cm²)
